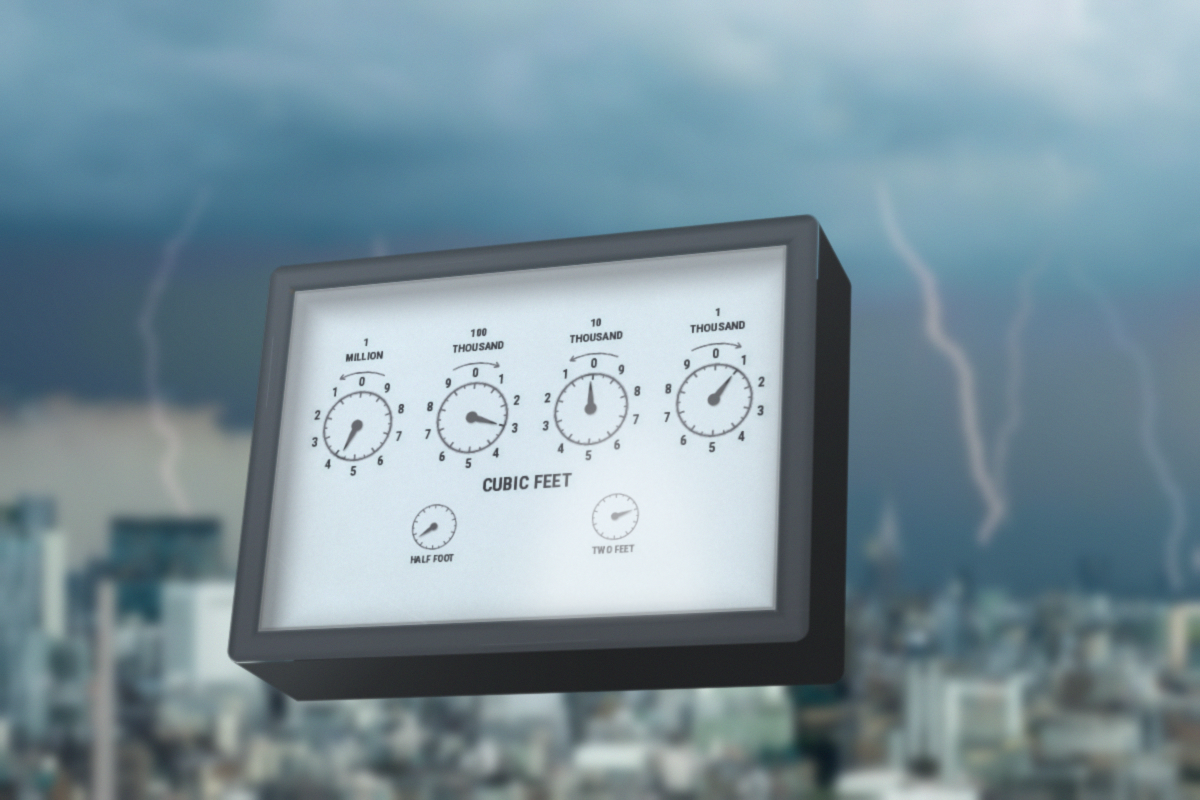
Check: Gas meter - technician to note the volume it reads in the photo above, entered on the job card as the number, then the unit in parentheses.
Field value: 430100 (ft³)
